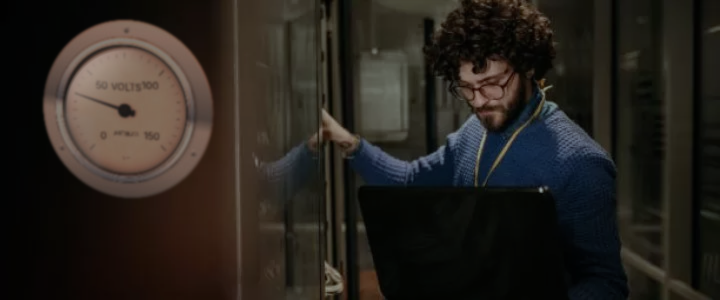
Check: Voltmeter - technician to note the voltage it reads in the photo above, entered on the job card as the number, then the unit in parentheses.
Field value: 35 (V)
